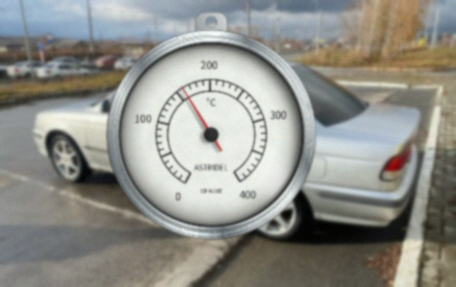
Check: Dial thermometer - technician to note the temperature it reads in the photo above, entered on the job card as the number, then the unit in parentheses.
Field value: 160 (°C)
